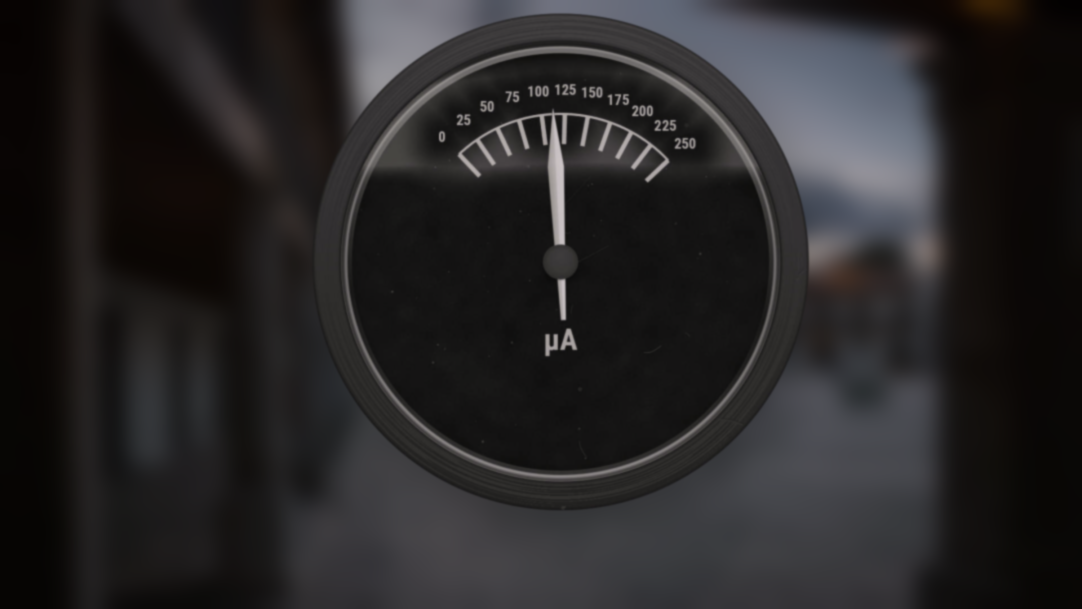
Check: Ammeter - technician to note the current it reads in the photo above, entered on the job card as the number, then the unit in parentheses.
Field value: 112.5 (µA)
